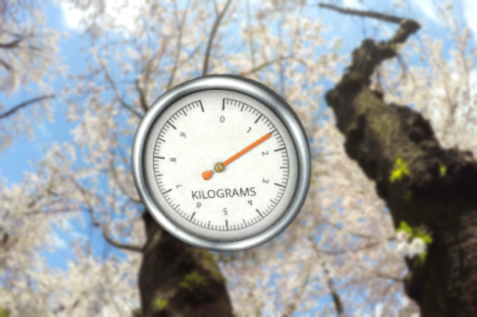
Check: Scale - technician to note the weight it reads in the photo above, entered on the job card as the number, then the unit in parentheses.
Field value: 1.5 (kg)
